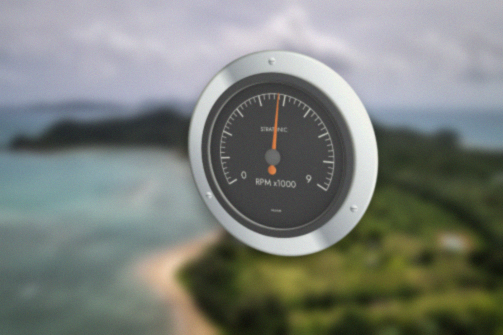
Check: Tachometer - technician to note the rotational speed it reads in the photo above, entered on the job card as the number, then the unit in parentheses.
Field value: 4800 (rpm)
